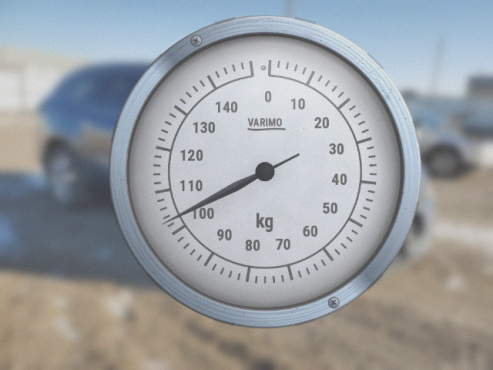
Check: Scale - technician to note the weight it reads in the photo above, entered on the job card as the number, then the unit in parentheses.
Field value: 103 (kg)
